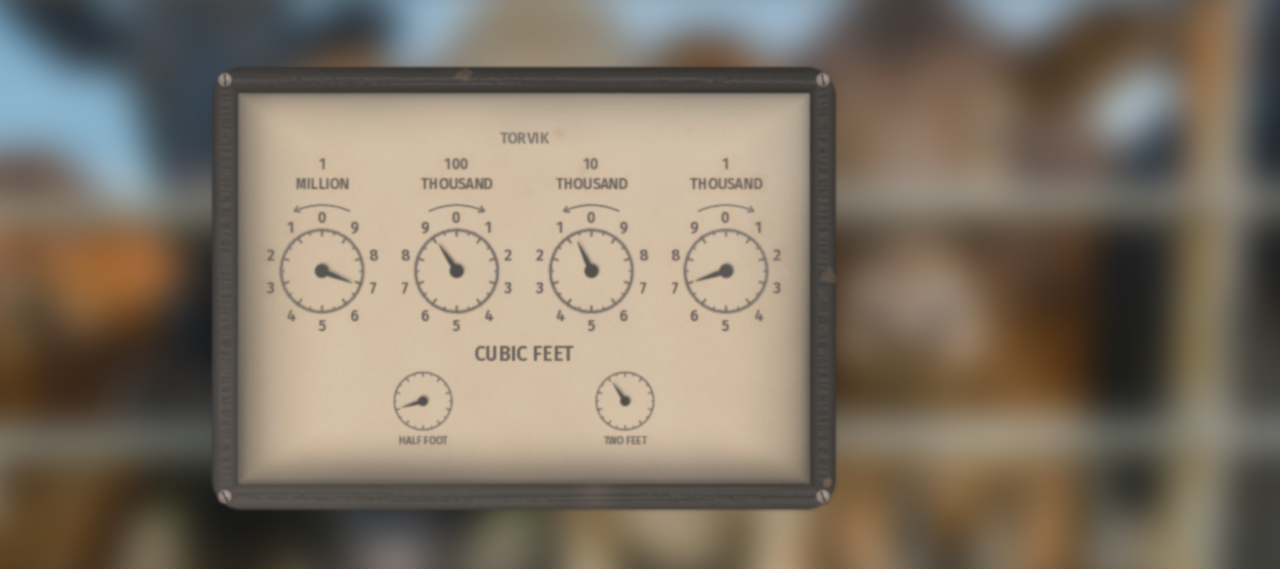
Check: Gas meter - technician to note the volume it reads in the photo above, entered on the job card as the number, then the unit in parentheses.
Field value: 690700 (ft³)
